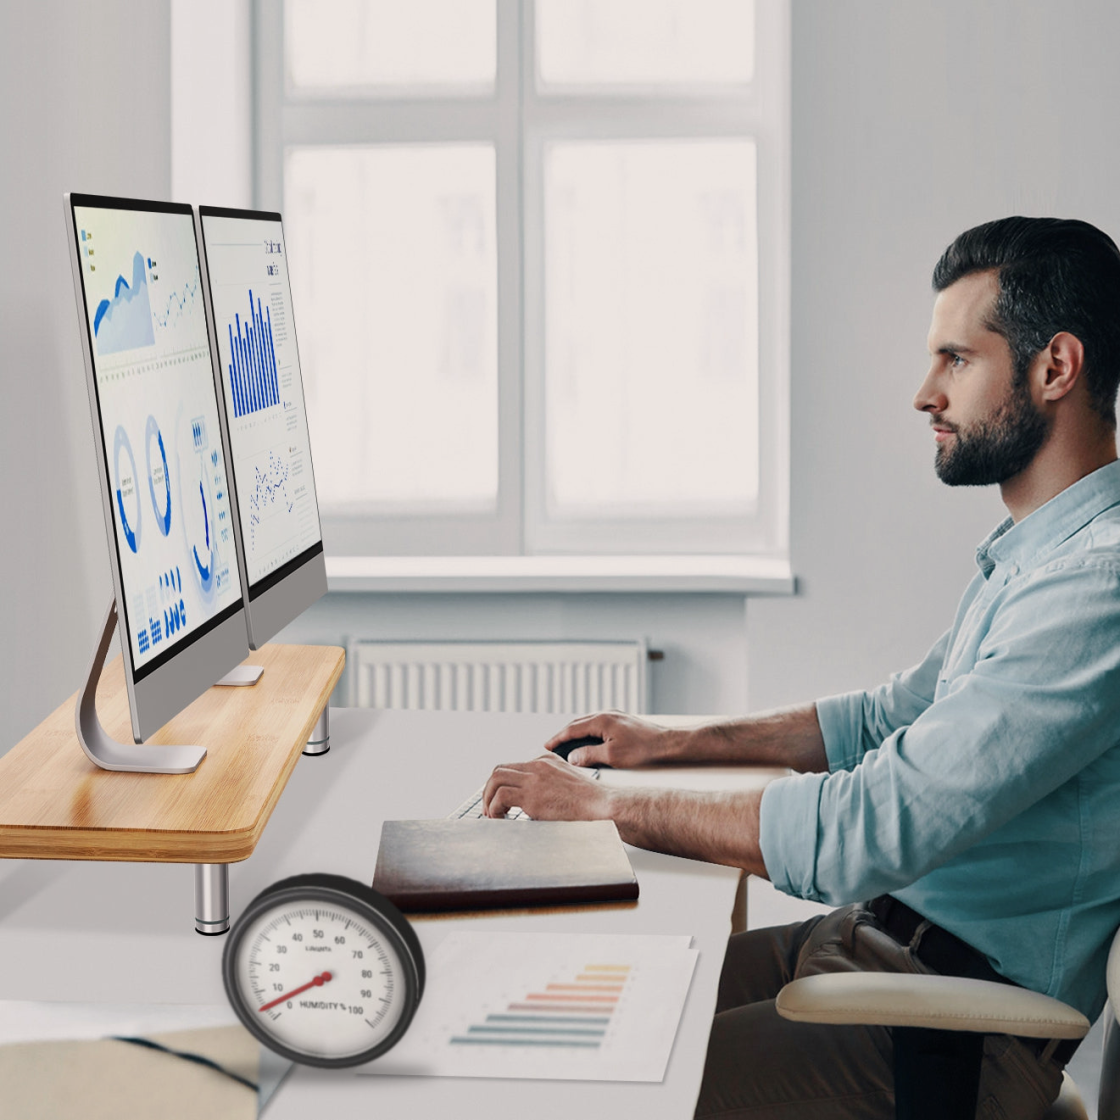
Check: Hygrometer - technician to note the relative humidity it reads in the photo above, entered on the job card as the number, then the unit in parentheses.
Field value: 5 (%)
